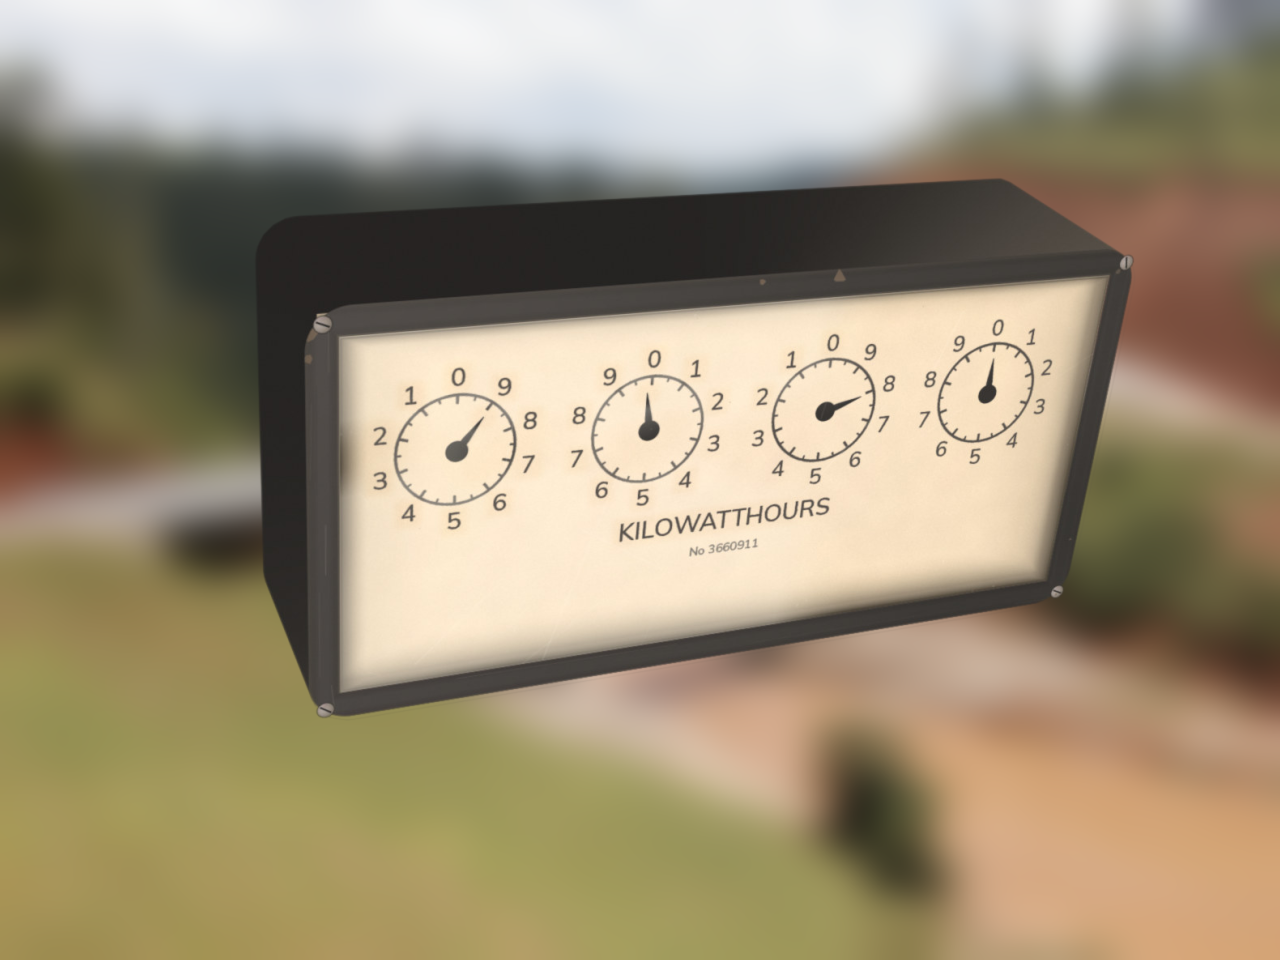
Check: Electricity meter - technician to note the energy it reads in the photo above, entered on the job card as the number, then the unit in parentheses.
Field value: 8980 (kWh)
